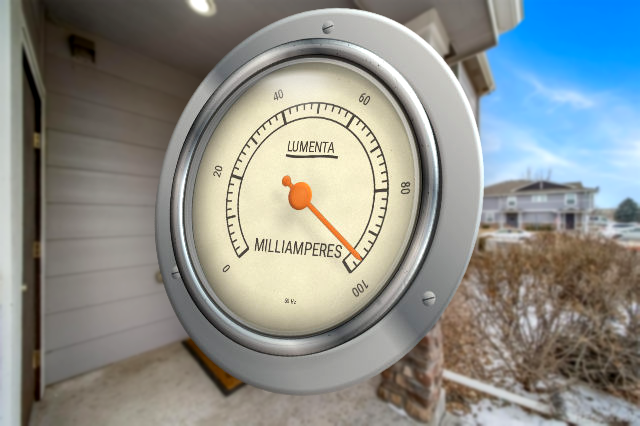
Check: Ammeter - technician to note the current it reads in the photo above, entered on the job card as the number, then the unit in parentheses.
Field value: 96 (mA)
